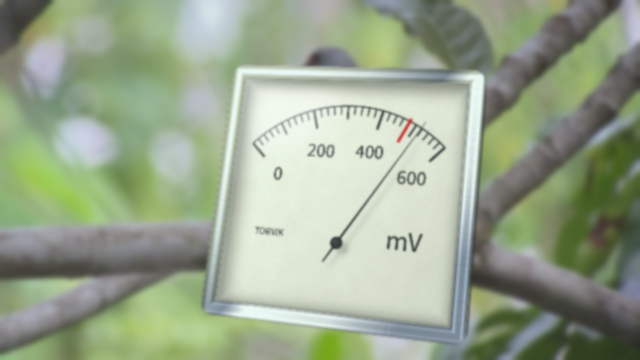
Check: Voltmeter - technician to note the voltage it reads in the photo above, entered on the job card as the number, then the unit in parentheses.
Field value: 520 (mV)
